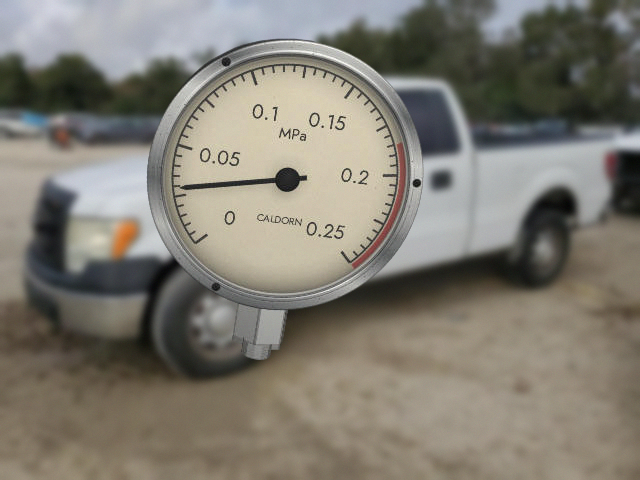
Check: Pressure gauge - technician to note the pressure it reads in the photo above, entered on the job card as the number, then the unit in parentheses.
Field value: 0.03 (MPa)
